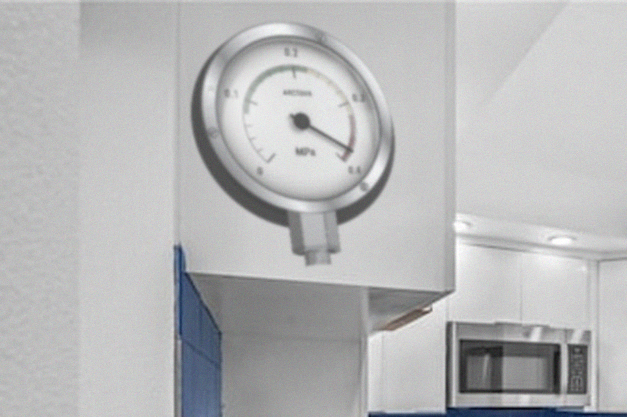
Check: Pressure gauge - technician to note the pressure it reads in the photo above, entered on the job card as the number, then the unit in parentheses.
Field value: 0.38 (MPa)
